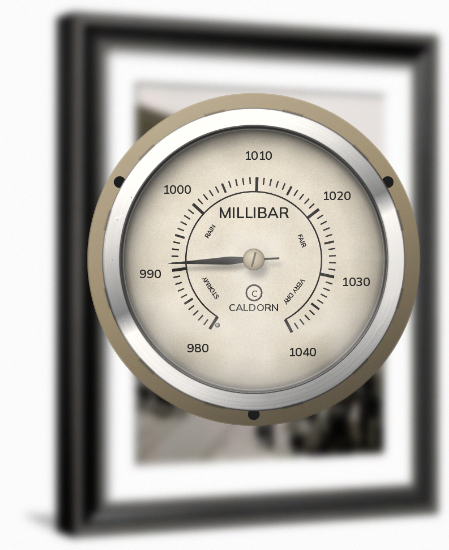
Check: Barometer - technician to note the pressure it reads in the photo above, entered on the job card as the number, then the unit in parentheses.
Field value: 991 (mbar)
